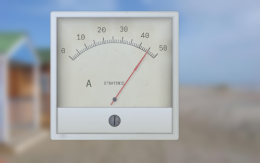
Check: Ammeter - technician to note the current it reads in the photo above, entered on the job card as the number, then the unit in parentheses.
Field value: 45 (A)
